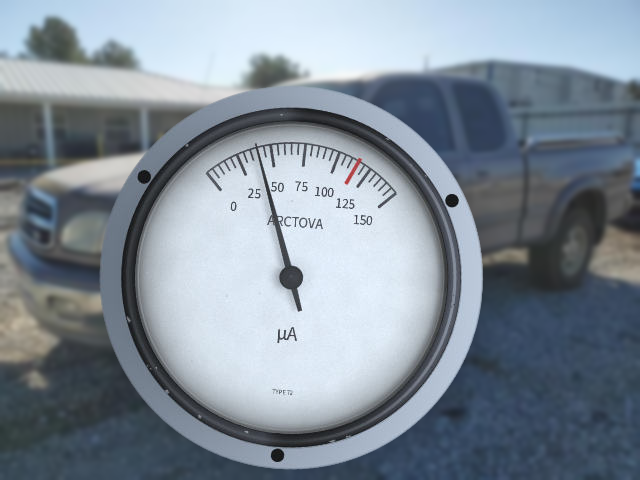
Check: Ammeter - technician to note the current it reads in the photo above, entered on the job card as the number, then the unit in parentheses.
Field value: 40 (µA)
